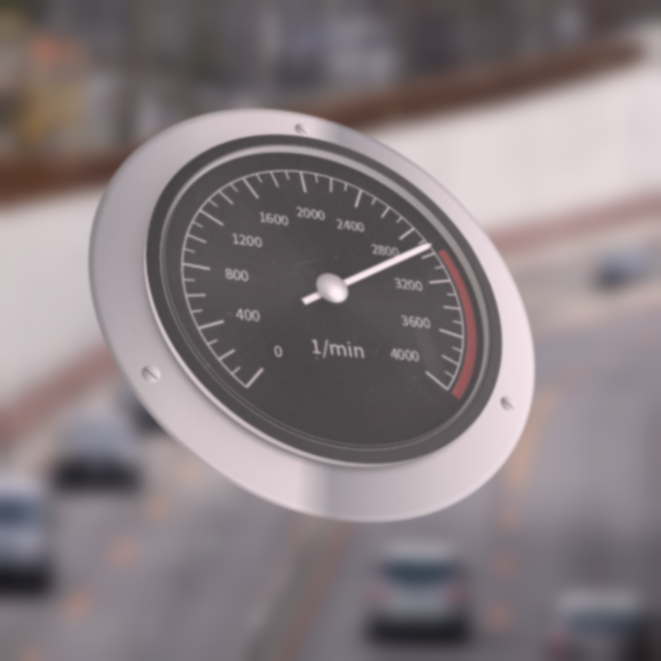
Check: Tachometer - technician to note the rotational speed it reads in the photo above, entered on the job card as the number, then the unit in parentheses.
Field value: 2950 (rpm)
